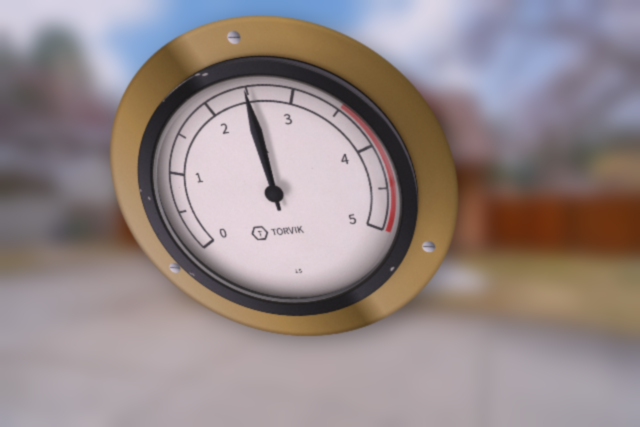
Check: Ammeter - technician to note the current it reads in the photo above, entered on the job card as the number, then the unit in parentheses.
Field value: 2.5 (A)
